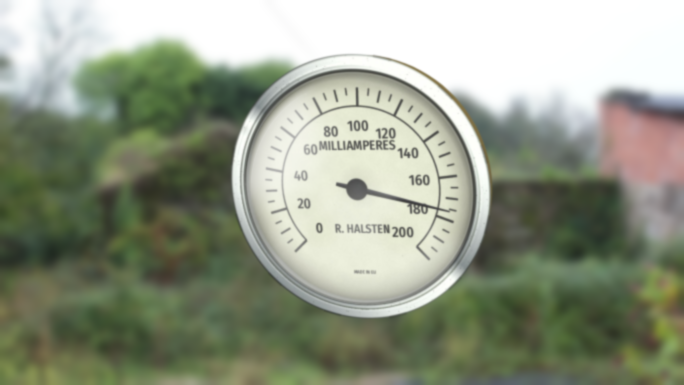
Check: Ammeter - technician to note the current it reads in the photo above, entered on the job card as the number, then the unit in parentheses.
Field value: 175 (mA)
